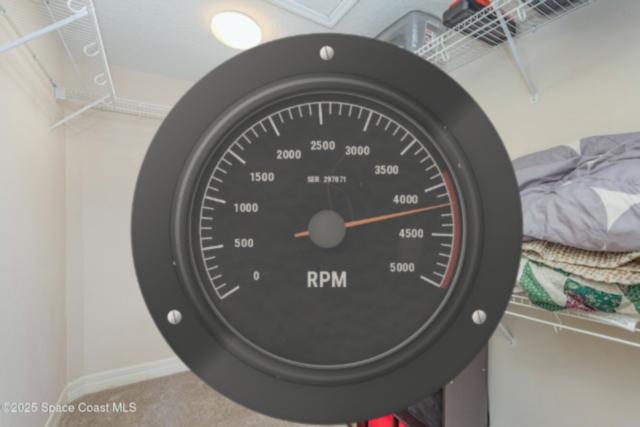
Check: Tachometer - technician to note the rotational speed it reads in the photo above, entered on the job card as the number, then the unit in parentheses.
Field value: 4200 (rpm)
